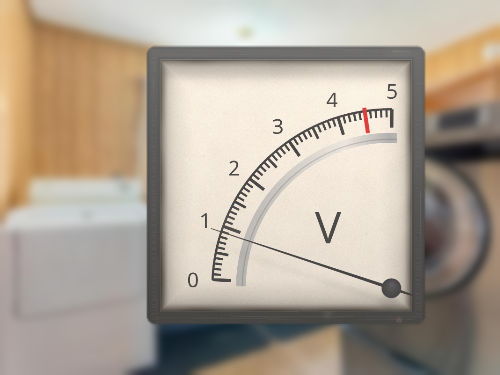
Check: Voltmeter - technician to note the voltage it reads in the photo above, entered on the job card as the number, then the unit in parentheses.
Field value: 0.9 (V)
